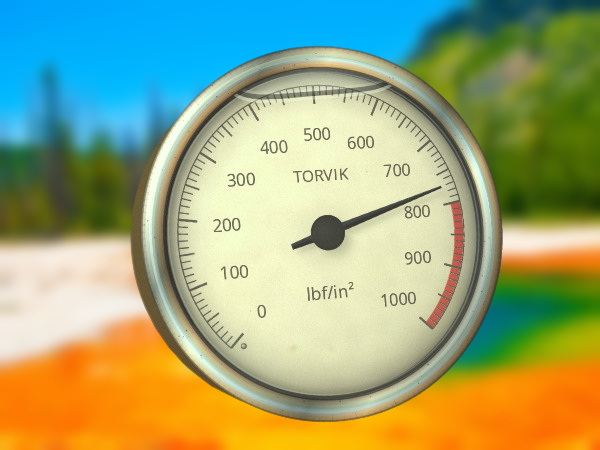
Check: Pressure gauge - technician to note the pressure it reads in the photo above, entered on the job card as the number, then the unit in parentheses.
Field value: 770 (psi)
